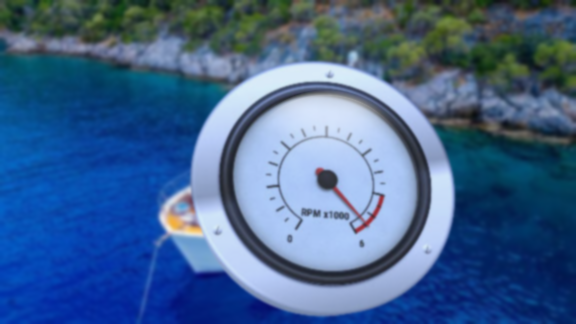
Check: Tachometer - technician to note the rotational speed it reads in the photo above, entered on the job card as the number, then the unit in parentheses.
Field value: 5750 (rpm)
